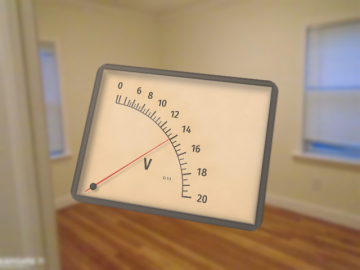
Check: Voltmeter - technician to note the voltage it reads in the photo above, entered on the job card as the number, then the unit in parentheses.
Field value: 14 (V)
